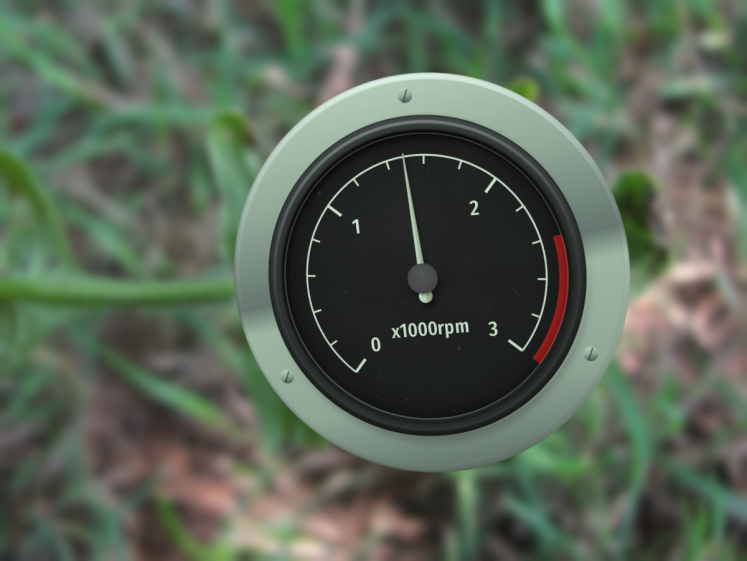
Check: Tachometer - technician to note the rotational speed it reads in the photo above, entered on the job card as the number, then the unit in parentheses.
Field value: 1500 (rpm)
